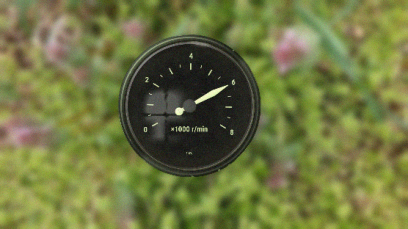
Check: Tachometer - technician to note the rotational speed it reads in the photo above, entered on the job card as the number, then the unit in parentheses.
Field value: 6000 (rpm)
